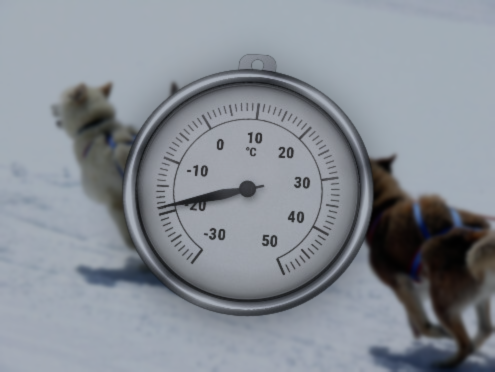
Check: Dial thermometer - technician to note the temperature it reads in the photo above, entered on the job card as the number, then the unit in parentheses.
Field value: -19 (°C)
